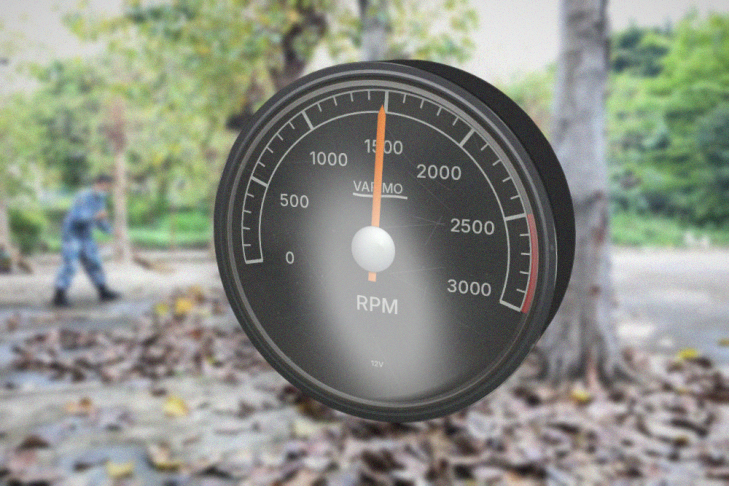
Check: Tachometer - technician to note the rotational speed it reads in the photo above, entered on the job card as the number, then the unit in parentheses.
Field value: 1500 (rpm)
